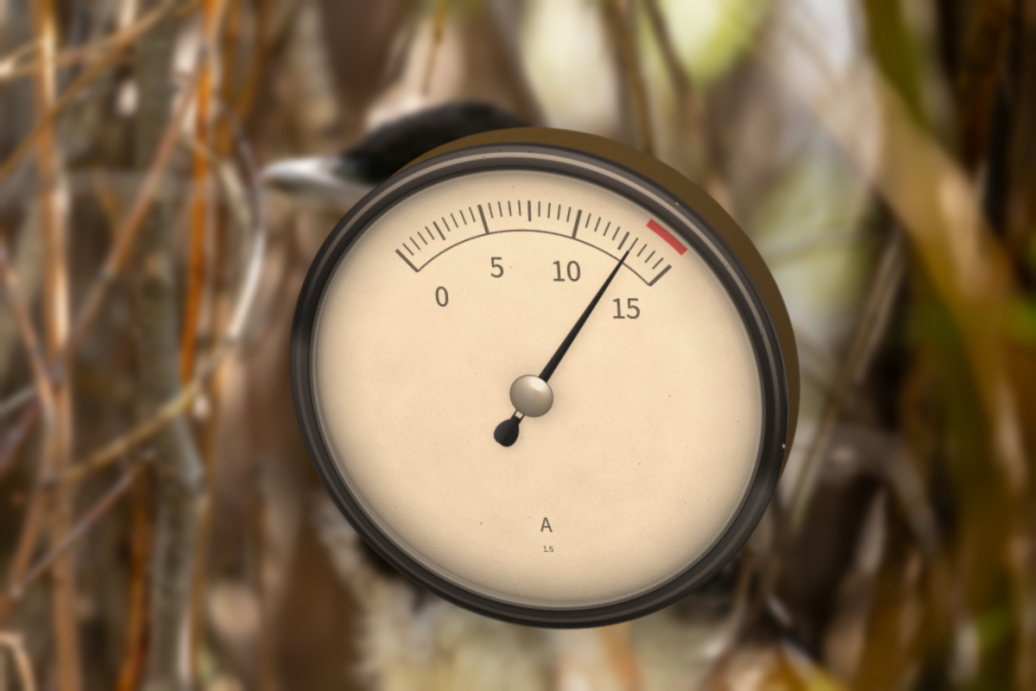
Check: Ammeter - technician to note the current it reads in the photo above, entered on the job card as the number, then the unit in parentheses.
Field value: 13 (A)
